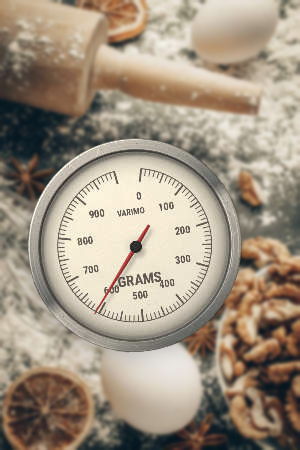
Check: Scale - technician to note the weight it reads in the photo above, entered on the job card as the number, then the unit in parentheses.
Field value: 610 (g)
